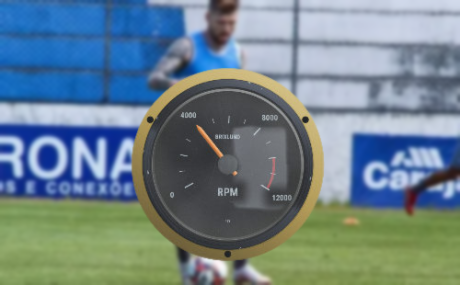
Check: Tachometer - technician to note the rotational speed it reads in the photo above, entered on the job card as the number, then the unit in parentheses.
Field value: 4000 (rpm)
